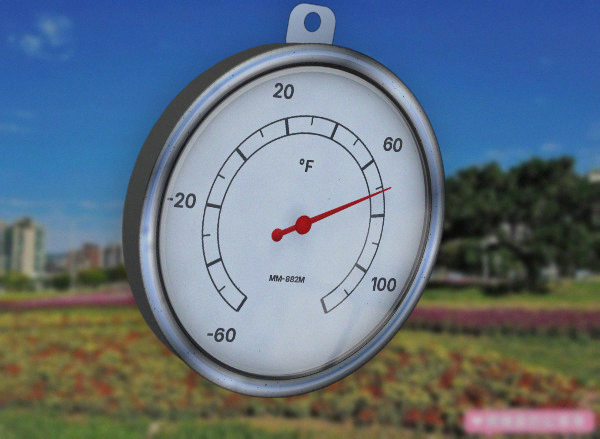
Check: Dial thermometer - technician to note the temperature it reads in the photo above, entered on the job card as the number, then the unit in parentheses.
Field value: 70 (°F)
